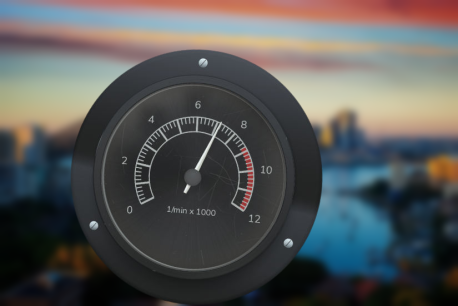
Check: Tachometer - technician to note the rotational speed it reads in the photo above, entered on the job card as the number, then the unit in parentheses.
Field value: 7200 (rpm)
